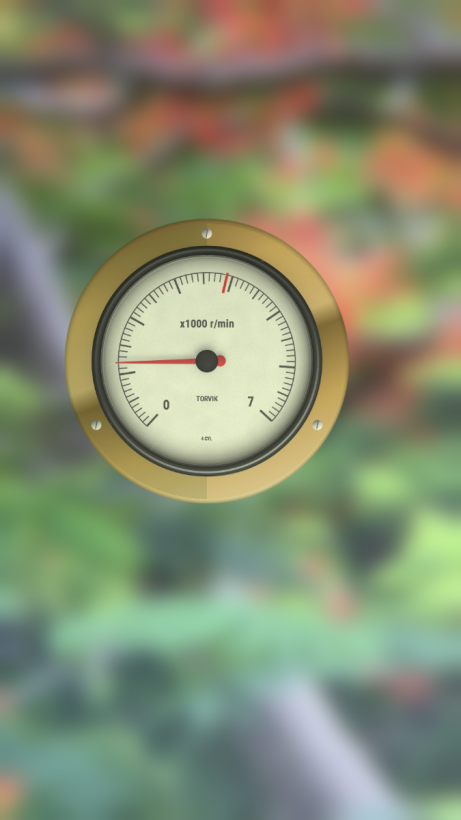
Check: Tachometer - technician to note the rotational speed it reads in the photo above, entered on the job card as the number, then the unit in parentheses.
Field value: 1200 (rpm)
